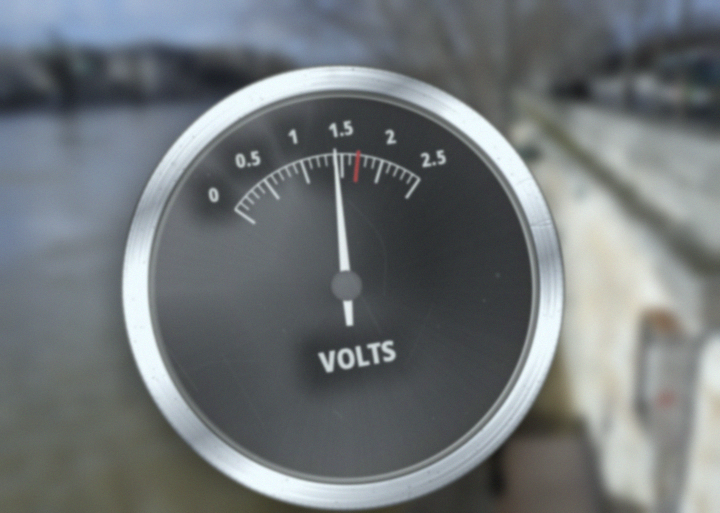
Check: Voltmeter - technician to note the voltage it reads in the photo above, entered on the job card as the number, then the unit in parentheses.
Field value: 1.4 (V)
